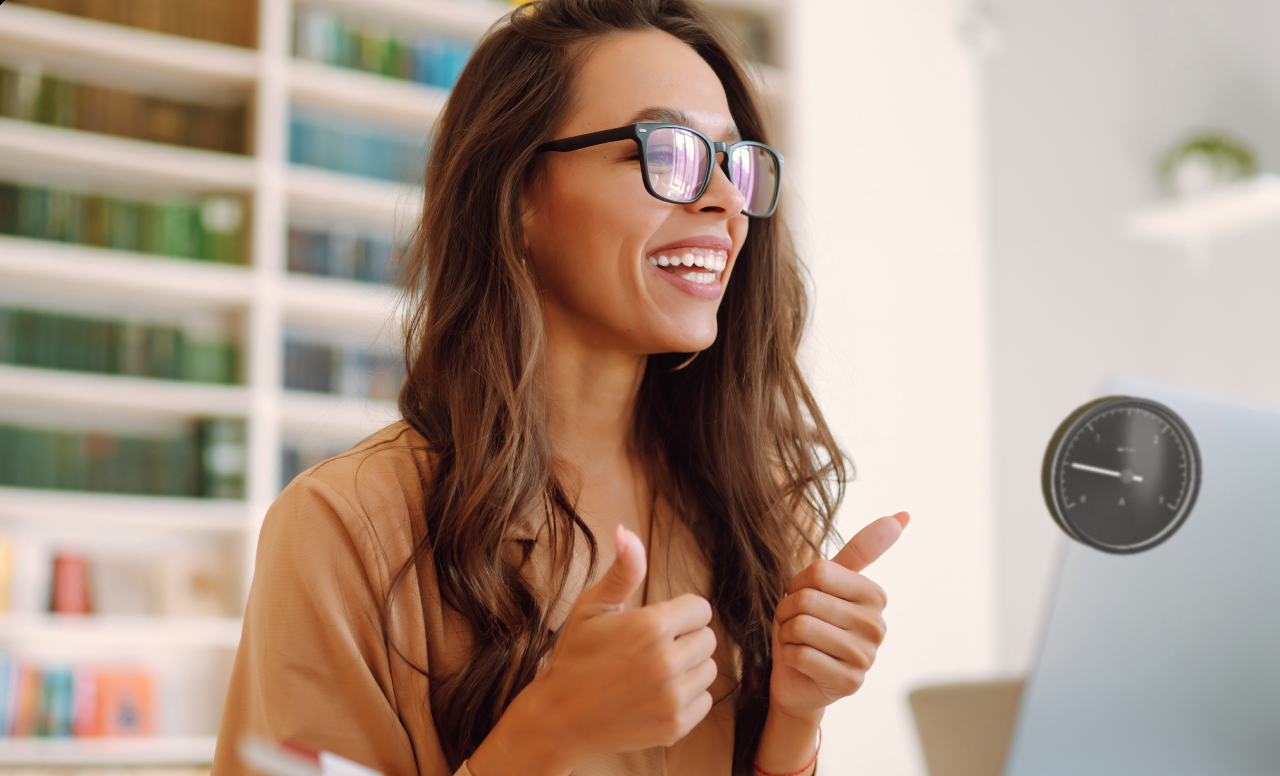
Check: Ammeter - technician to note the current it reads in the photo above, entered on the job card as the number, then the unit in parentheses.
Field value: 0.5 (A)
